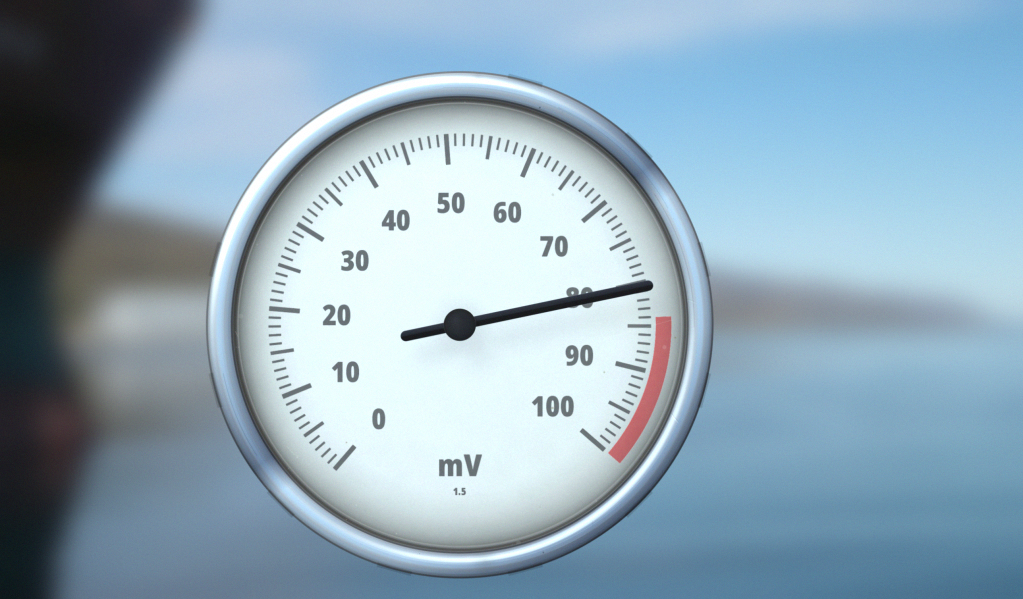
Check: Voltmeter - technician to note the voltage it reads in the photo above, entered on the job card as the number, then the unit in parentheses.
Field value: 80.5 (mV)
